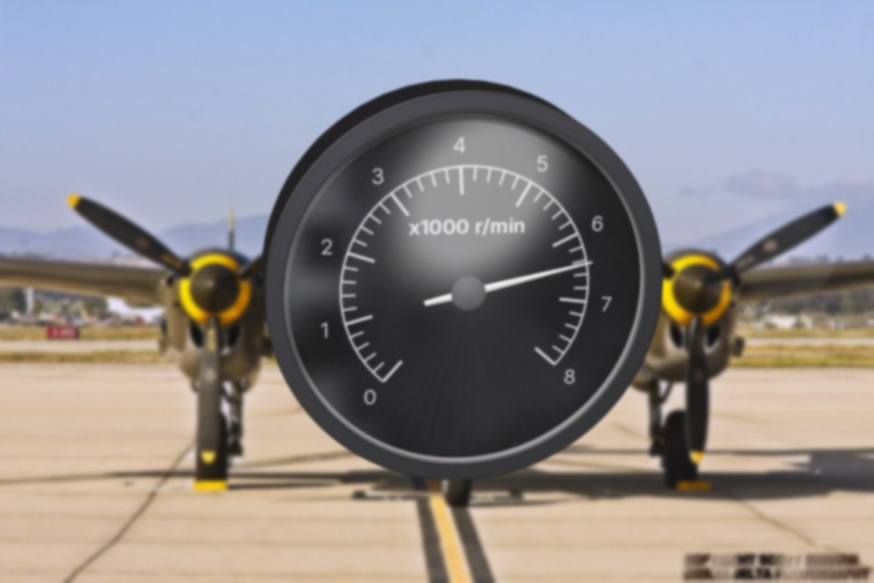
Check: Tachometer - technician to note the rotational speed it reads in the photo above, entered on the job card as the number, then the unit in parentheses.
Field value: 6400 (rpm)
